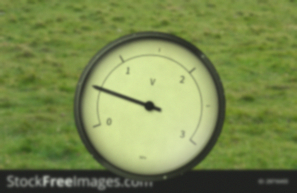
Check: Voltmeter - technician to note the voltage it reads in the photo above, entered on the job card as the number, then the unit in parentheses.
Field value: 0.5 (V)
